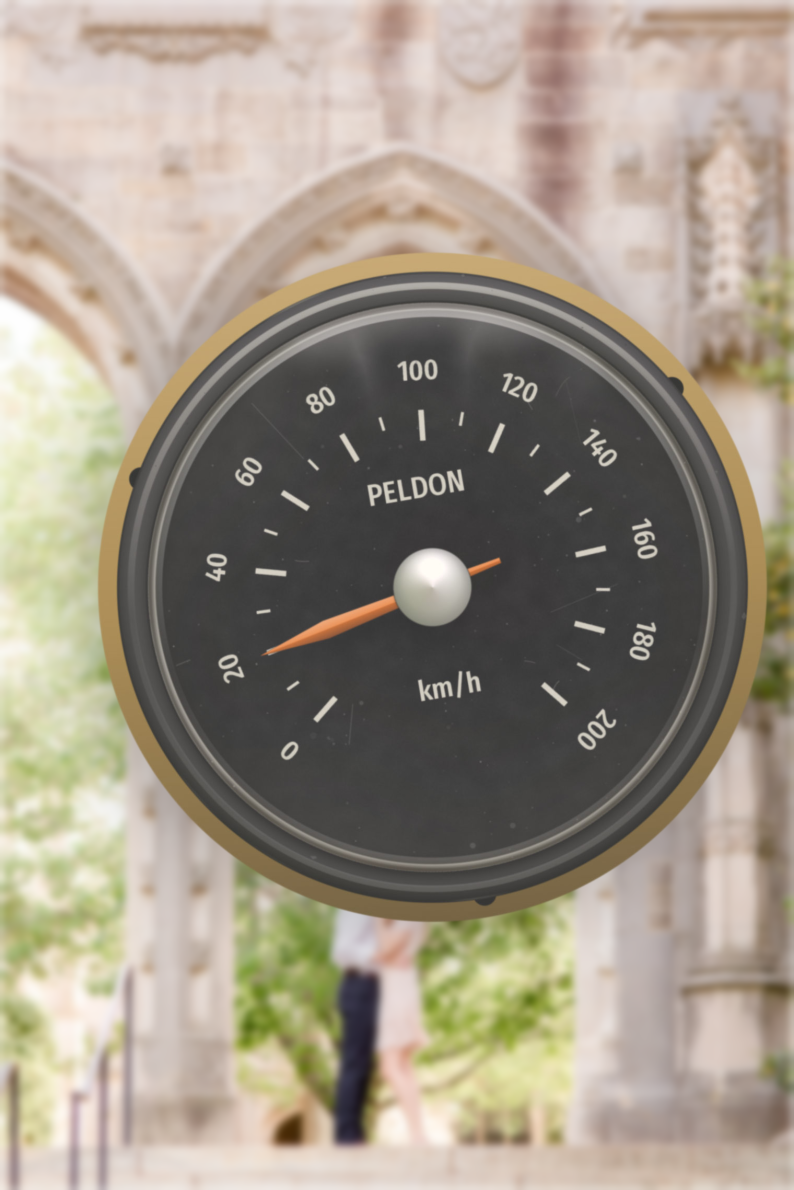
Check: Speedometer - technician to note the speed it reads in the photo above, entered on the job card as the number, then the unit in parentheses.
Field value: 20 (km/h)
